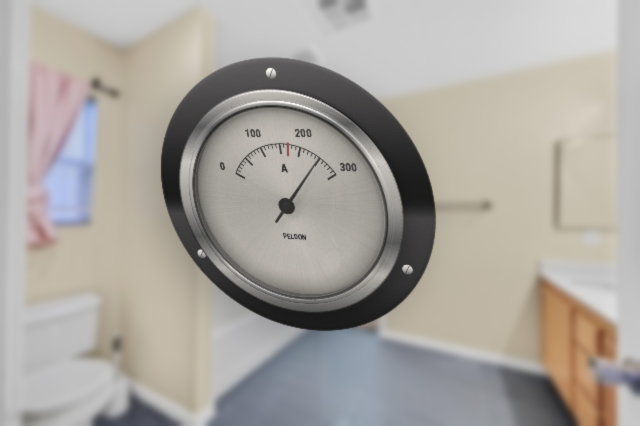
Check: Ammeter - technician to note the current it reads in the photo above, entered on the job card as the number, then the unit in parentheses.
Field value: 250 (A)
